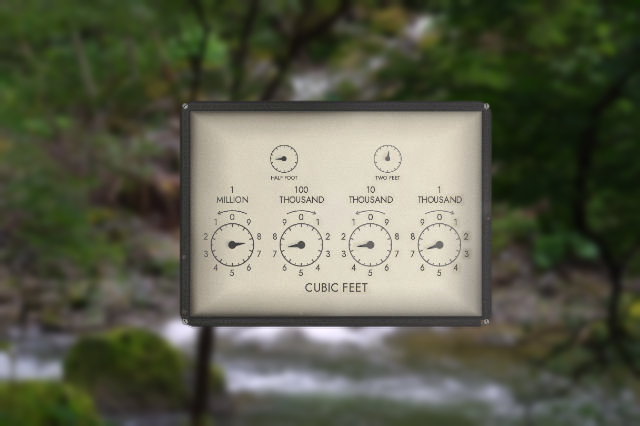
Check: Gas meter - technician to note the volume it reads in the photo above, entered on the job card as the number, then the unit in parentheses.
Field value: 772700 (ft³)
